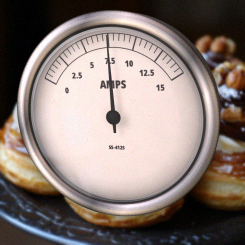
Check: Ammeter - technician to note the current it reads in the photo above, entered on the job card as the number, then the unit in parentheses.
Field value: 7.5 (A)
